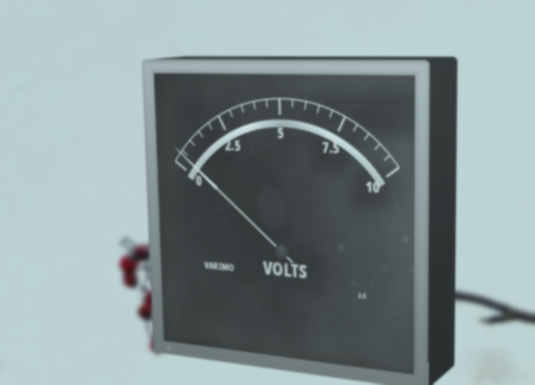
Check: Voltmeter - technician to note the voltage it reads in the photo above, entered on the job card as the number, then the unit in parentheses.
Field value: 0.5 (V)
